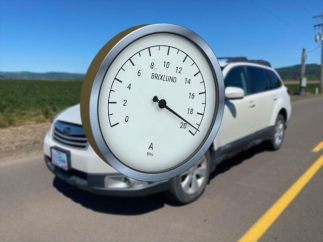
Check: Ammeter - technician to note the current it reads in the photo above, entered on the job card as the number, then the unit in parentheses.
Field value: 19.5 (A)
